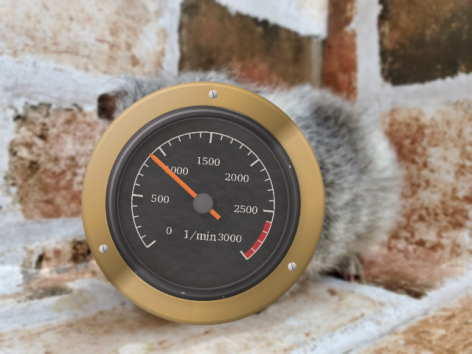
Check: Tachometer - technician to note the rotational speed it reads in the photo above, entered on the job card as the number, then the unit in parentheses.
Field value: 900 (rpm)
